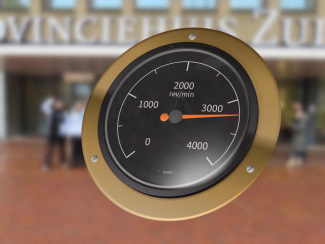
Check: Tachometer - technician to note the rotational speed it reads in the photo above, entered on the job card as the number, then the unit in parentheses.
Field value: 3250 (rpm)
